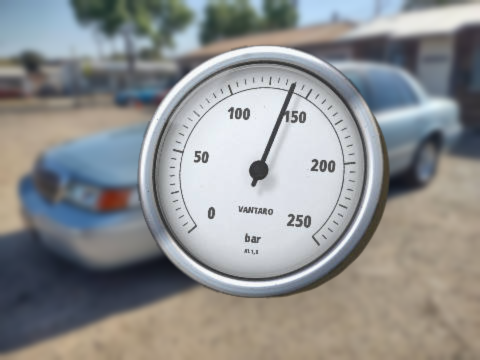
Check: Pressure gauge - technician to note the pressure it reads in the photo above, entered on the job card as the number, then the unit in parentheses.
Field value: 140 (bar)
